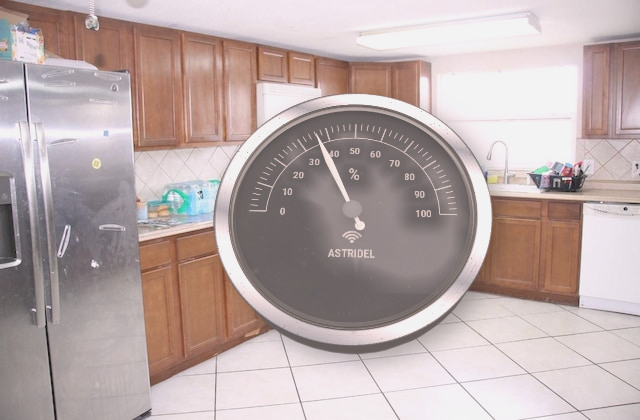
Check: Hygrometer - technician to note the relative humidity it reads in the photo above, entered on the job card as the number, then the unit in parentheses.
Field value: 36 (%)
